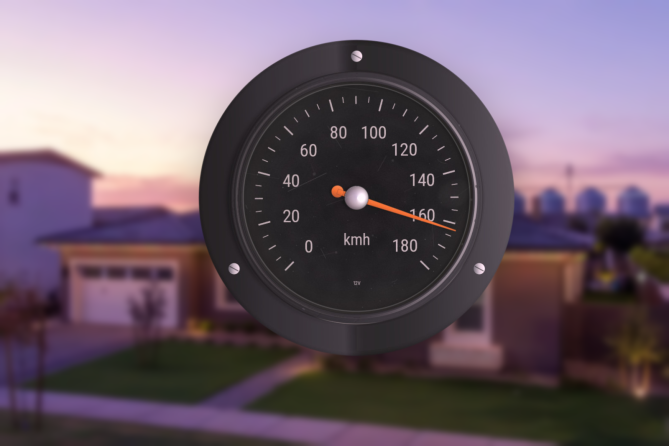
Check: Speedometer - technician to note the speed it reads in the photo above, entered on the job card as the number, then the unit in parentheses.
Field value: 162.5 (km/h)
